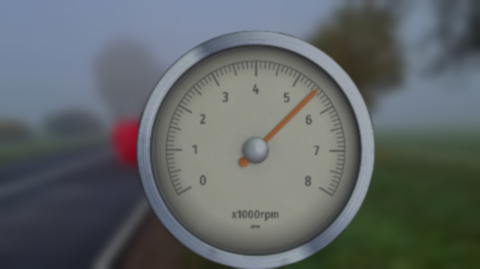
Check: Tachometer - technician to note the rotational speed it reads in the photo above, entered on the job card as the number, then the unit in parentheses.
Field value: 5500 (rpm)
